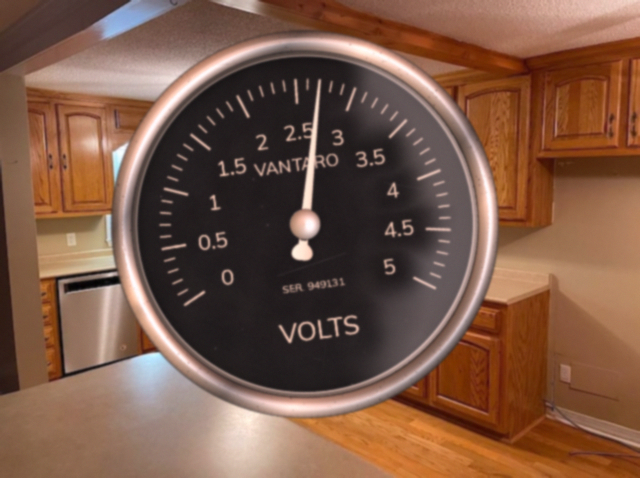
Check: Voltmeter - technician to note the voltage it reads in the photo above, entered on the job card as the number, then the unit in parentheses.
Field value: 2.7 (V)
